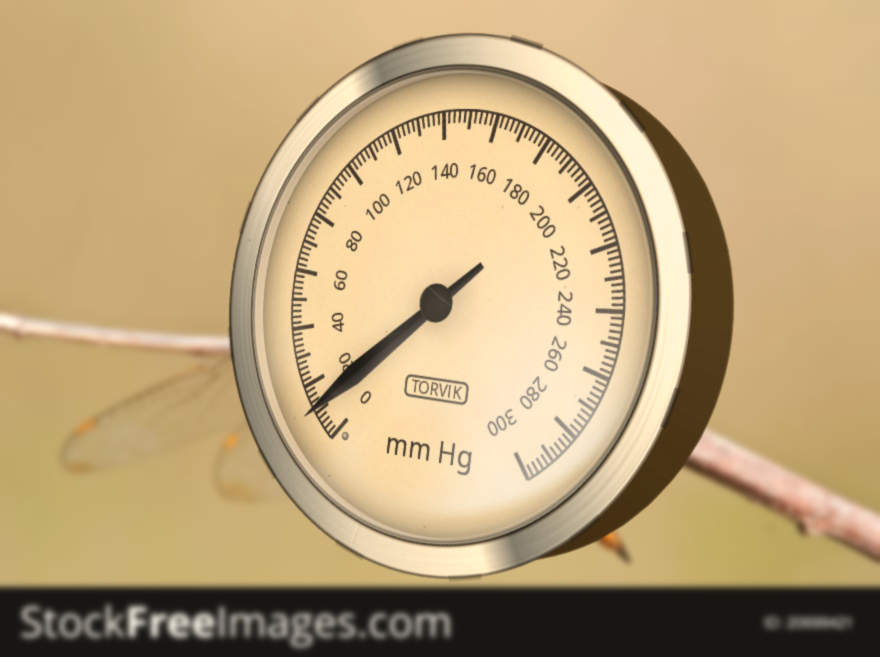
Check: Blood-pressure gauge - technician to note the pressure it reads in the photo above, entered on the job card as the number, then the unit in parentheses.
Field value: 10 (mmHg)
